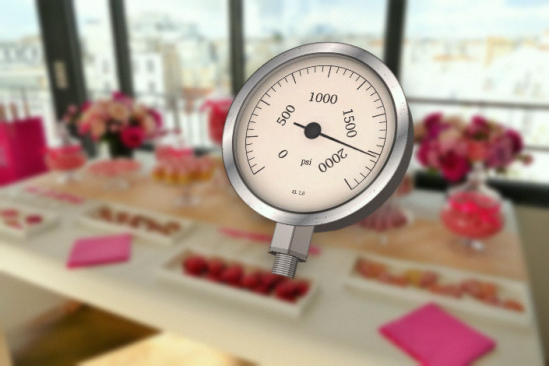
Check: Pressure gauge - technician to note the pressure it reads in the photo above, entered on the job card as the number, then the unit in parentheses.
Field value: 1775 (psi)
